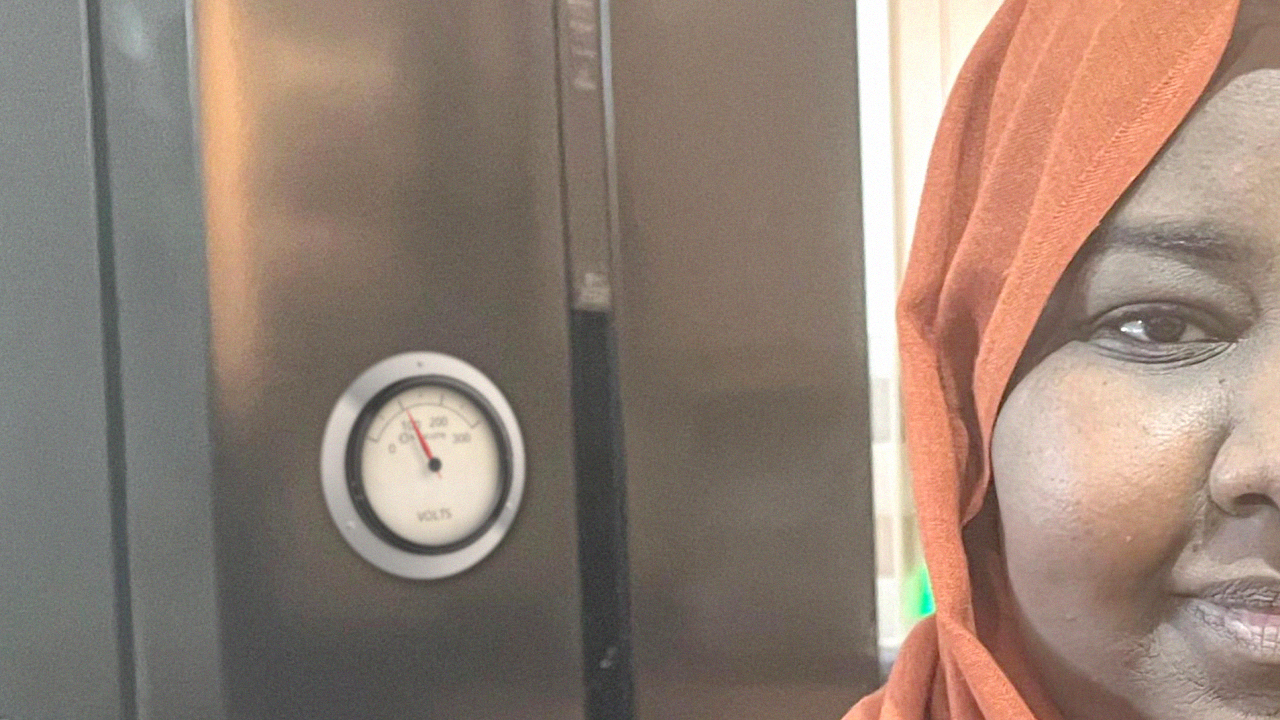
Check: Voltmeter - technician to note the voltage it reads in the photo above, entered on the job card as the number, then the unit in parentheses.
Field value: 100 (V)
